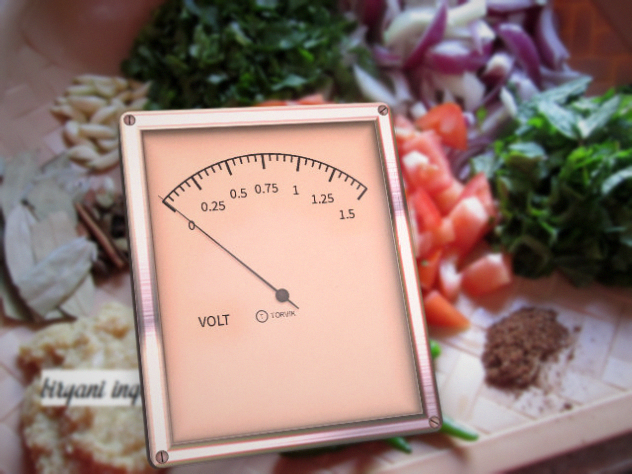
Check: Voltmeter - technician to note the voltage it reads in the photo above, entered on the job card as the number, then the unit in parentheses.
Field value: 0 (V)
